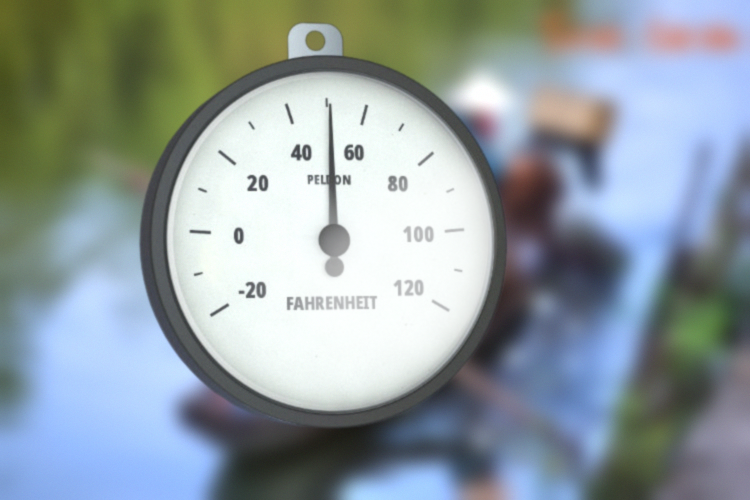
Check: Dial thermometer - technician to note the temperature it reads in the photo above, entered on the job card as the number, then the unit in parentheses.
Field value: 50 (°F)
